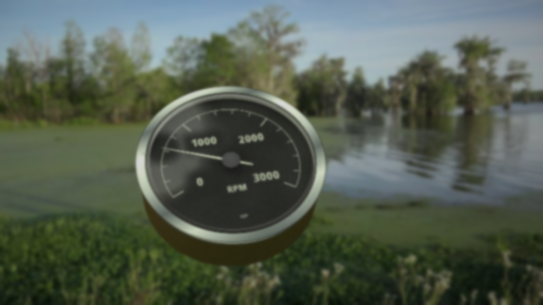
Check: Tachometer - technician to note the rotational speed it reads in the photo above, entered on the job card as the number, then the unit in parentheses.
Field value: 600 (rpm)
